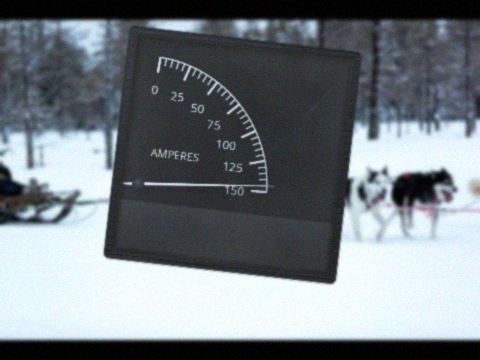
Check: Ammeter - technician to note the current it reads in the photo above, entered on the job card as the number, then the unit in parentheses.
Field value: 145 (A)
